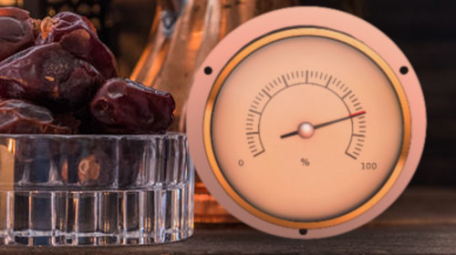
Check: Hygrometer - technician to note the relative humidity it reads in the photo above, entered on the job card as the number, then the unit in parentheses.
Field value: 80 (%)
